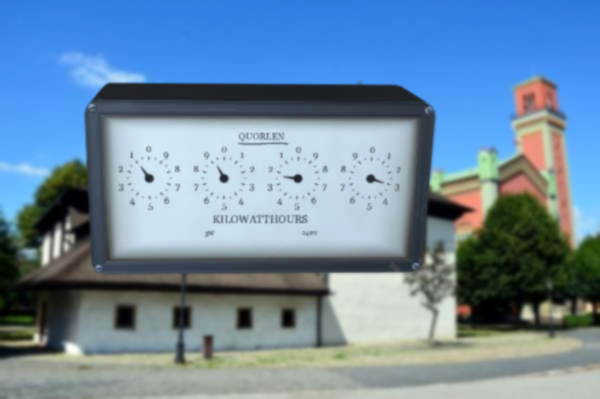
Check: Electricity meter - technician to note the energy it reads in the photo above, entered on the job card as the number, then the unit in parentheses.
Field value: 923 (kWh)
